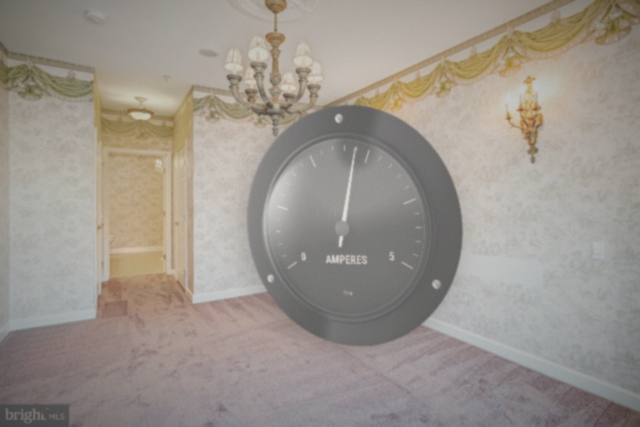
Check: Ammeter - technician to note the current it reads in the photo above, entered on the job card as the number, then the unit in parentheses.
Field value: 2.8 (A)
